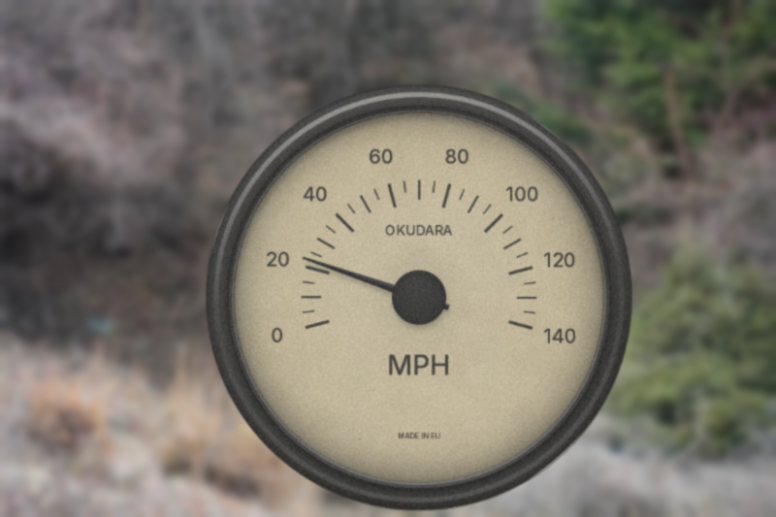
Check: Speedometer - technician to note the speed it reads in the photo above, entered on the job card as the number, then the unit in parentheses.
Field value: 22.5 (mph)
